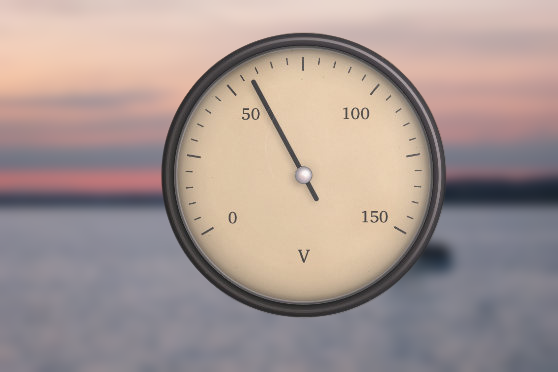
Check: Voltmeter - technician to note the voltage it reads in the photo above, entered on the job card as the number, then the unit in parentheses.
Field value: 57.5 (V)
